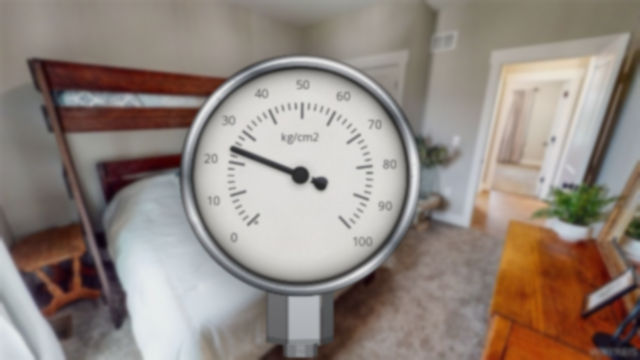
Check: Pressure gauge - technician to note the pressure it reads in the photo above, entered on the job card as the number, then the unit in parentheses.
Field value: 24 (kg/cm²)
